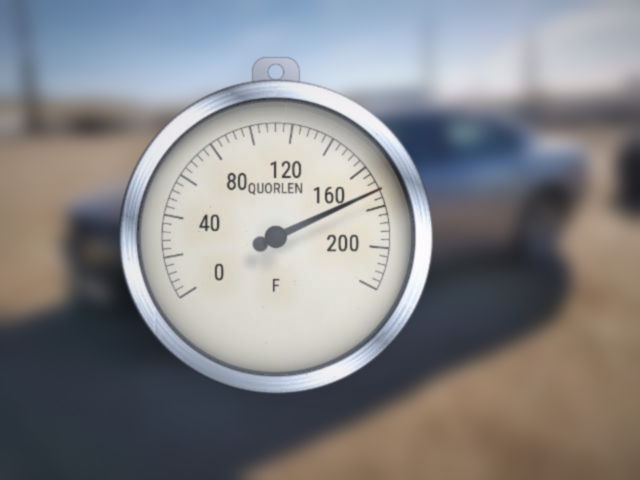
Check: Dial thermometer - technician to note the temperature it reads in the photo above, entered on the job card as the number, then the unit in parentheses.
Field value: 172 (°F)
